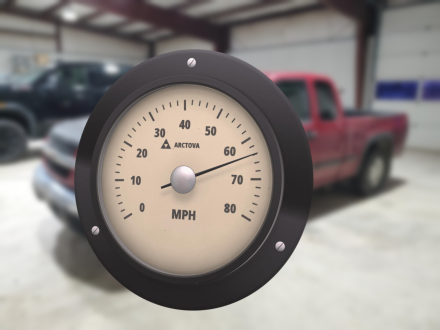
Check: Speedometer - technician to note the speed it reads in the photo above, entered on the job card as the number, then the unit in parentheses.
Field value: 64 (mph)
